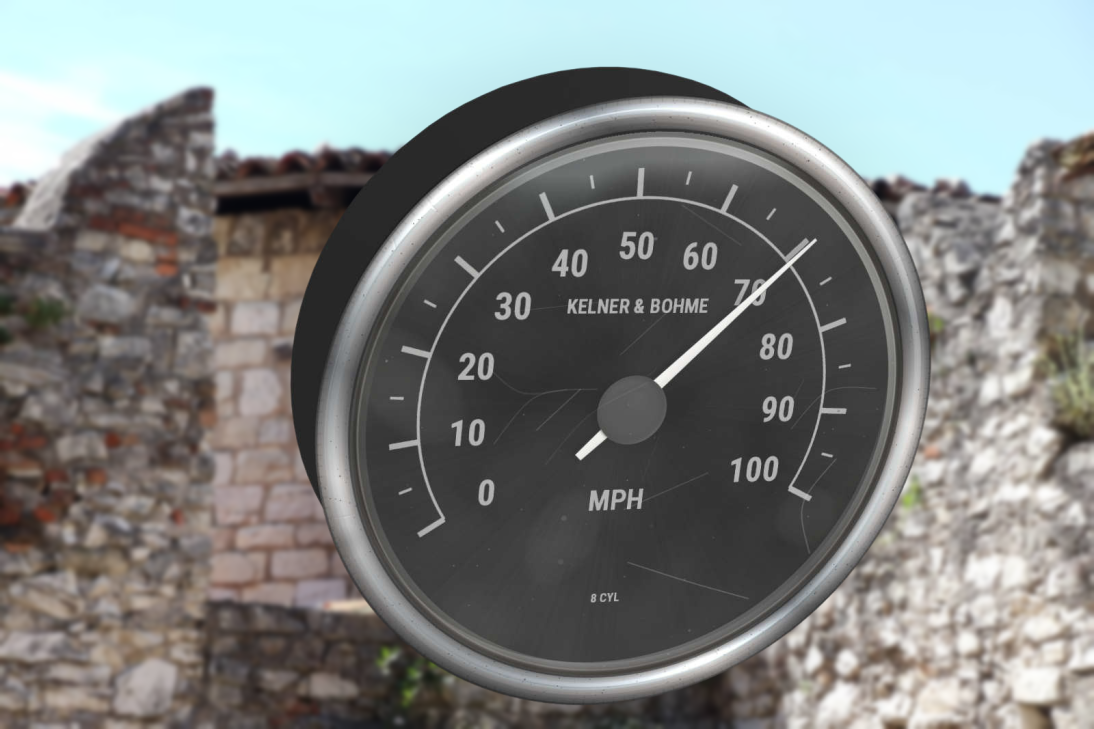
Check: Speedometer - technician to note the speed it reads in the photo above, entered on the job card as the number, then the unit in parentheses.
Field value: 70 (mph)
